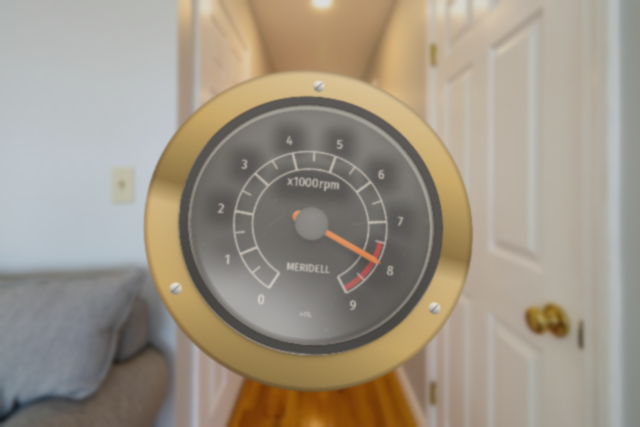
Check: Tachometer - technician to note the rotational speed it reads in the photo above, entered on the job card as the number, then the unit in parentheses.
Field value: 8000 (rpm)
